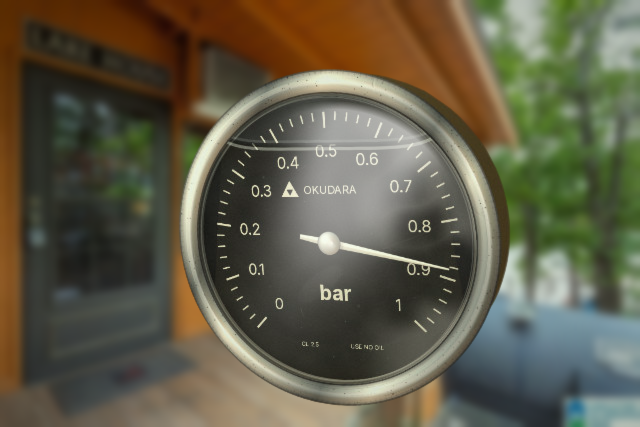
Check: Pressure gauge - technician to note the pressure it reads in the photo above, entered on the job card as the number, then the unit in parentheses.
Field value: 0.88 (bar)
